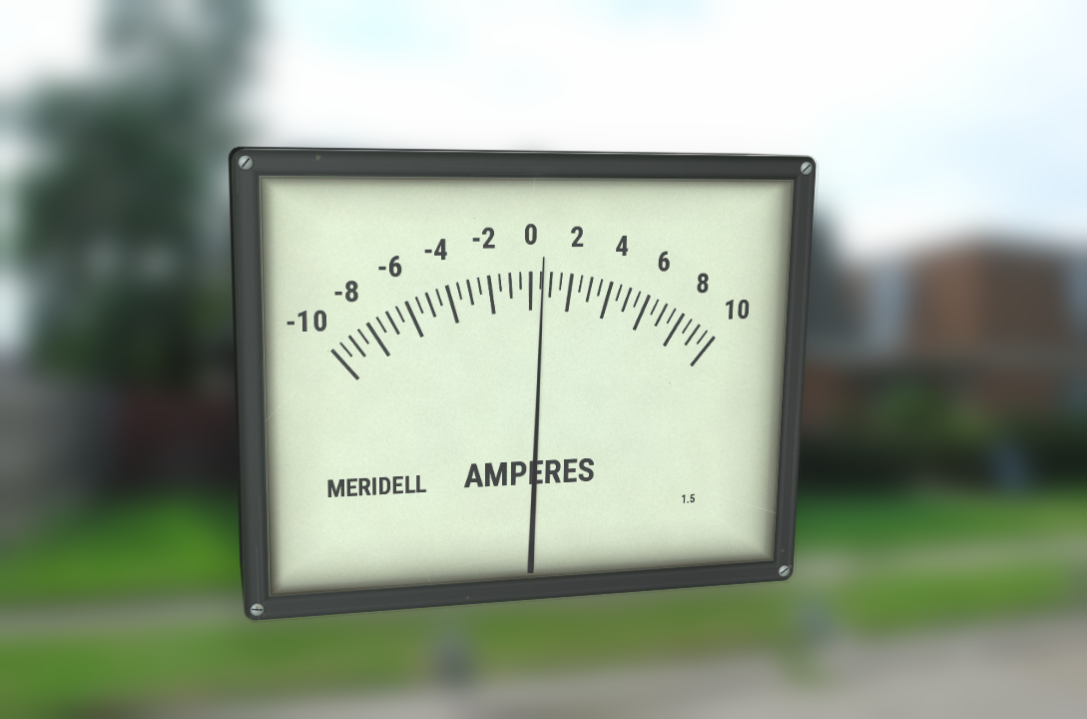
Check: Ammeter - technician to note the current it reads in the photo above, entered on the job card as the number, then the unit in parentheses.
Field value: 0.5 (A)
